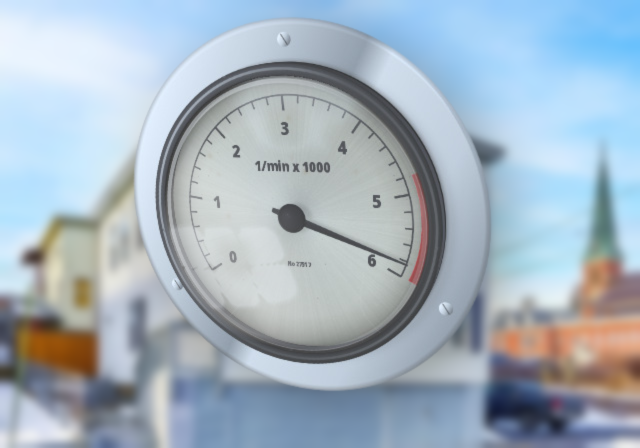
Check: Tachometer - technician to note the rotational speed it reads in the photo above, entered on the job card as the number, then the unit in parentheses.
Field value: 5800 (rpm)
